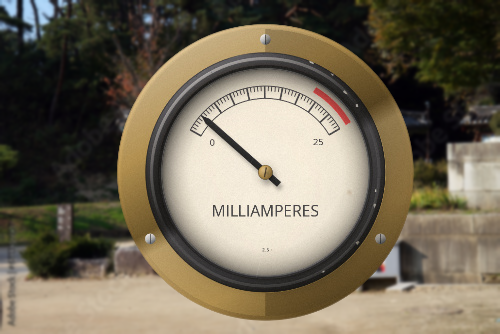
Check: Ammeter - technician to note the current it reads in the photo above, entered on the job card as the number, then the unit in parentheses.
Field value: 2.5 (mA)
